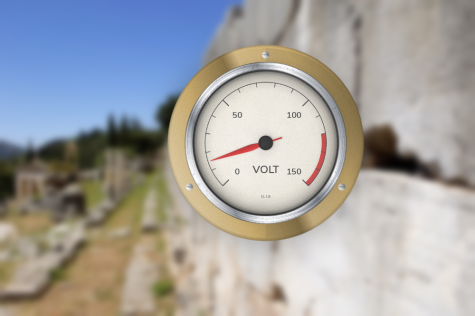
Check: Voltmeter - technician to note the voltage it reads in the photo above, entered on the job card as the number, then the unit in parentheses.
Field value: 15 (V)
